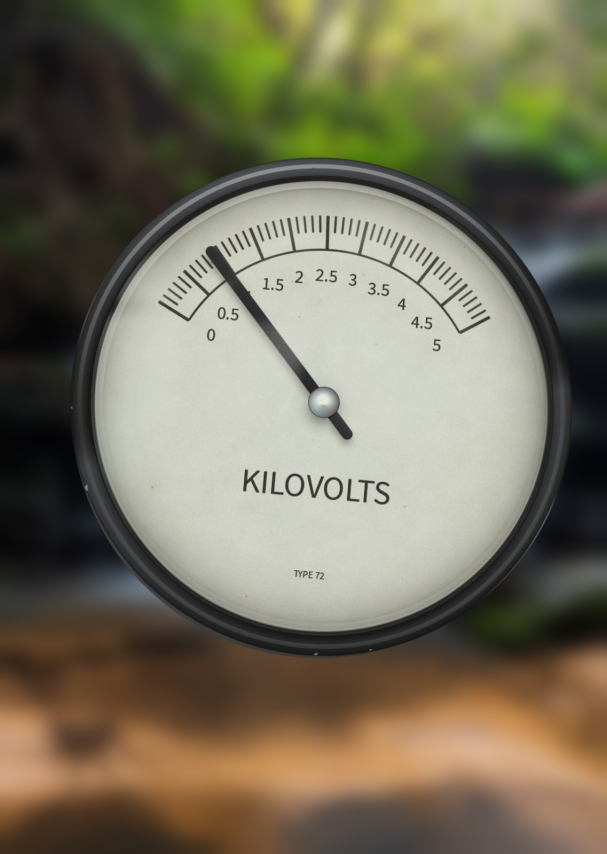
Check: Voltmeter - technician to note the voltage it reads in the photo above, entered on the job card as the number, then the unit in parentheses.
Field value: 0.9 (kV)
